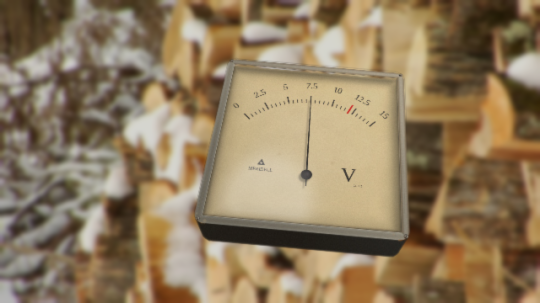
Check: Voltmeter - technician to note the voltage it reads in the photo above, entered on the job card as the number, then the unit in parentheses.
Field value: 7.5 (V)
